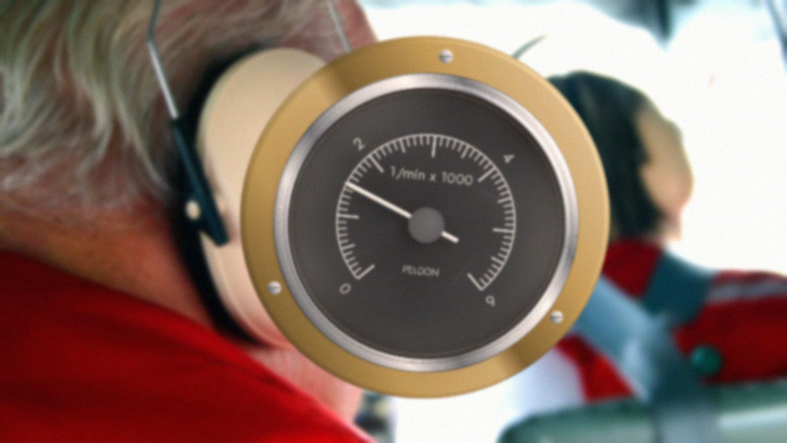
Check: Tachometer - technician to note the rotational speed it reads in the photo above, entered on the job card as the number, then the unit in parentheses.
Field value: 1500 (rpm)
